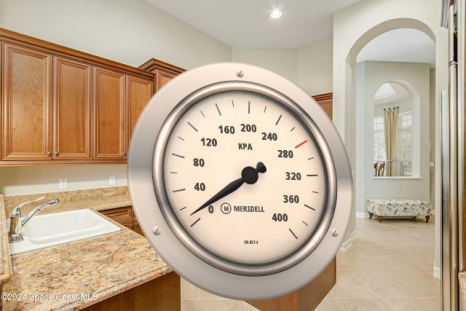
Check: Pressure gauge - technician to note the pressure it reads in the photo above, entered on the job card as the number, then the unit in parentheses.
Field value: 10 (kPa)
